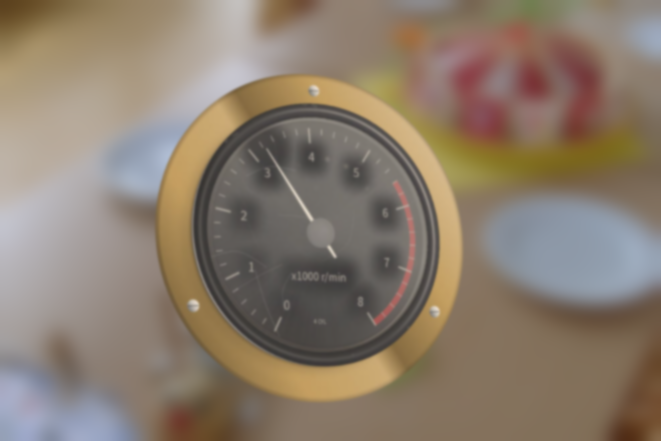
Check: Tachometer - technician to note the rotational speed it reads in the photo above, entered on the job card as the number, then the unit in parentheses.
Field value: 3200 (rpm)
